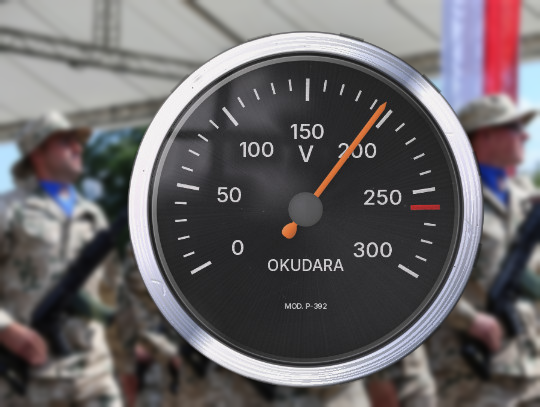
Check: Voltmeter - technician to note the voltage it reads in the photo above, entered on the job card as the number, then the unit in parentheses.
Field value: 195 (V)
